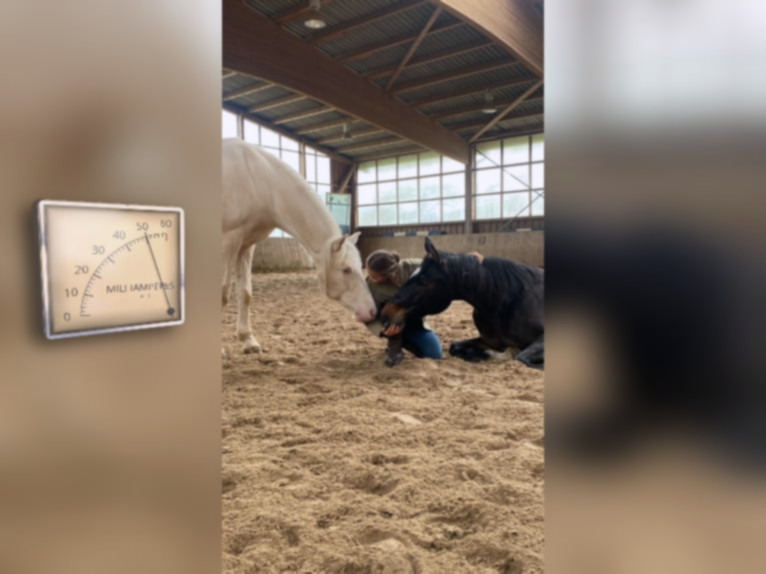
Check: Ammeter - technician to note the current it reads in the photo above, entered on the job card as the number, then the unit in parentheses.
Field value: 50 (mA)
